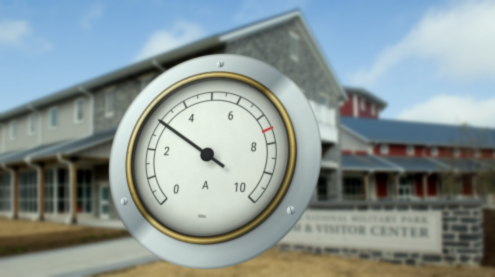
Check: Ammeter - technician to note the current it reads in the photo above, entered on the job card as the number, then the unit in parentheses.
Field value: 3 (A)
